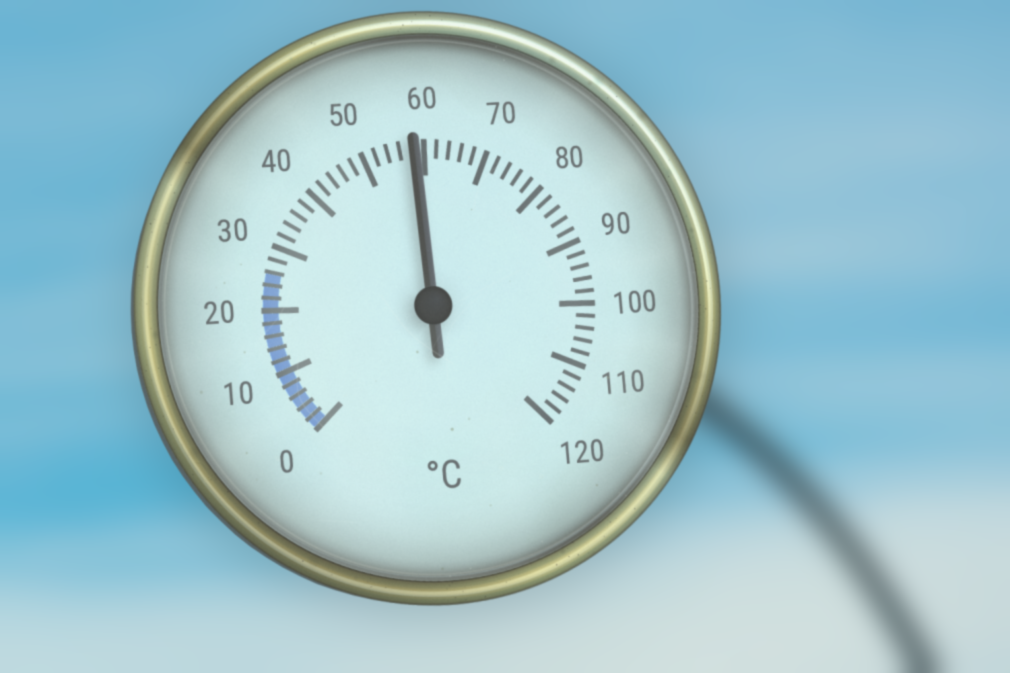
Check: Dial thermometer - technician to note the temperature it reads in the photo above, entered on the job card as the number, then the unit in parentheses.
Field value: 58 (°C)
